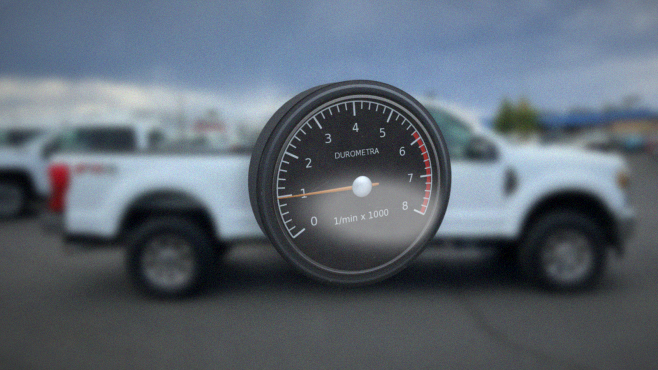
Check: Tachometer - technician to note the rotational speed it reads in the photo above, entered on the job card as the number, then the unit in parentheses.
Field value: 1000 (rpm)
